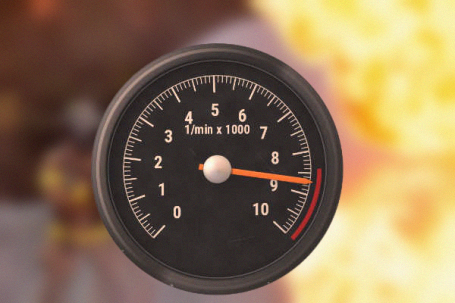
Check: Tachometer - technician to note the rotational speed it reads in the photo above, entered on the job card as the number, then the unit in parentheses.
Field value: 8700 (rpm)
